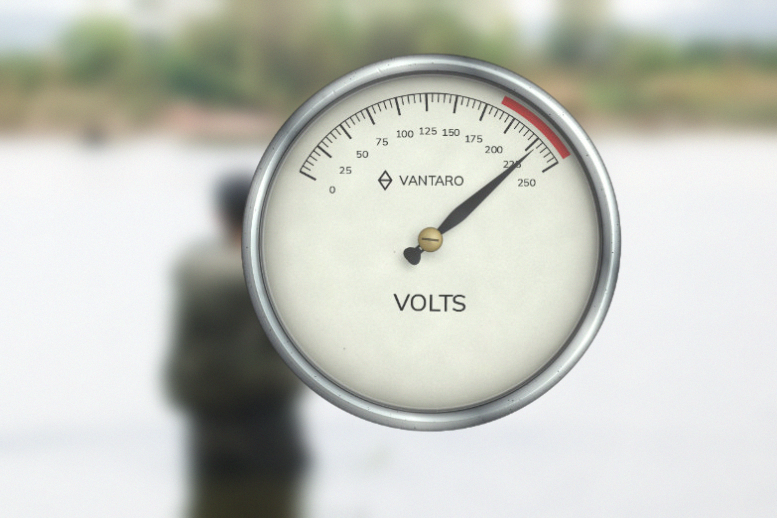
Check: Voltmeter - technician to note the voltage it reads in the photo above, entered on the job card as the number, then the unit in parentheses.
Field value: 230 (V)
